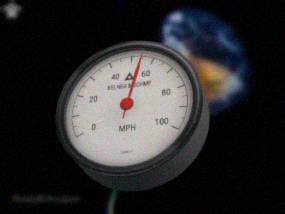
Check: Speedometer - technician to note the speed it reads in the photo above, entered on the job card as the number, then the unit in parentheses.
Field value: 55 (mph)
